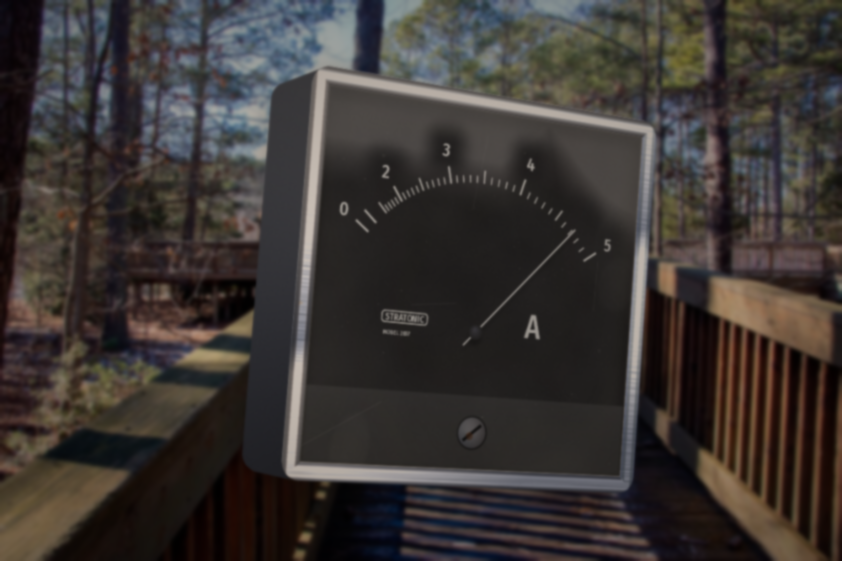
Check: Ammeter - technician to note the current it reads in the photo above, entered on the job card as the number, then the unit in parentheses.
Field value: 4.7 (A)
